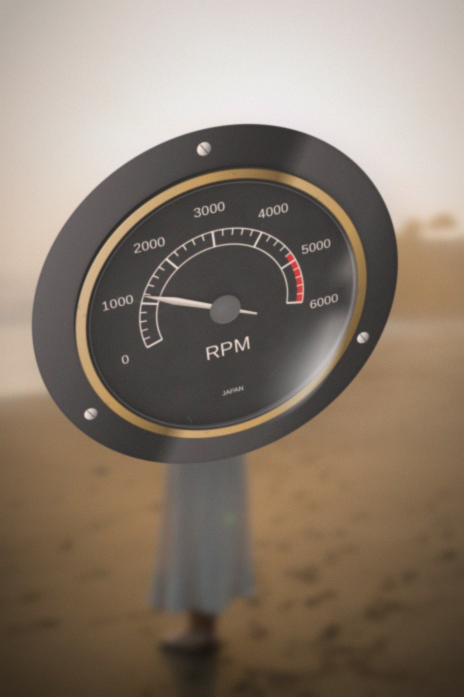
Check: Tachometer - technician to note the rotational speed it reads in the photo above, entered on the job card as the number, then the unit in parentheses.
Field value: 1200 (rpm)
